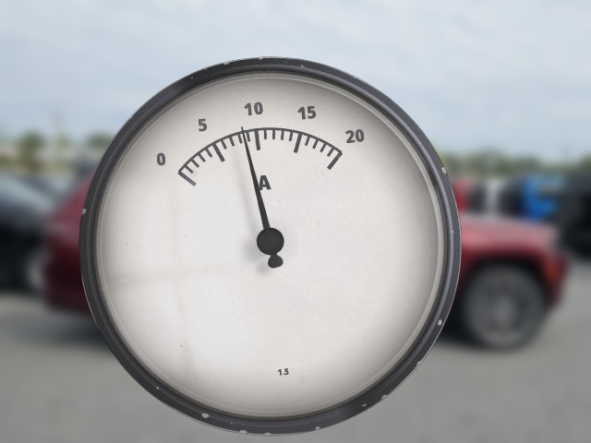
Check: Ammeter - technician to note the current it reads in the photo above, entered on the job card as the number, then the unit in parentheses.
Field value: 8.5 (A)
